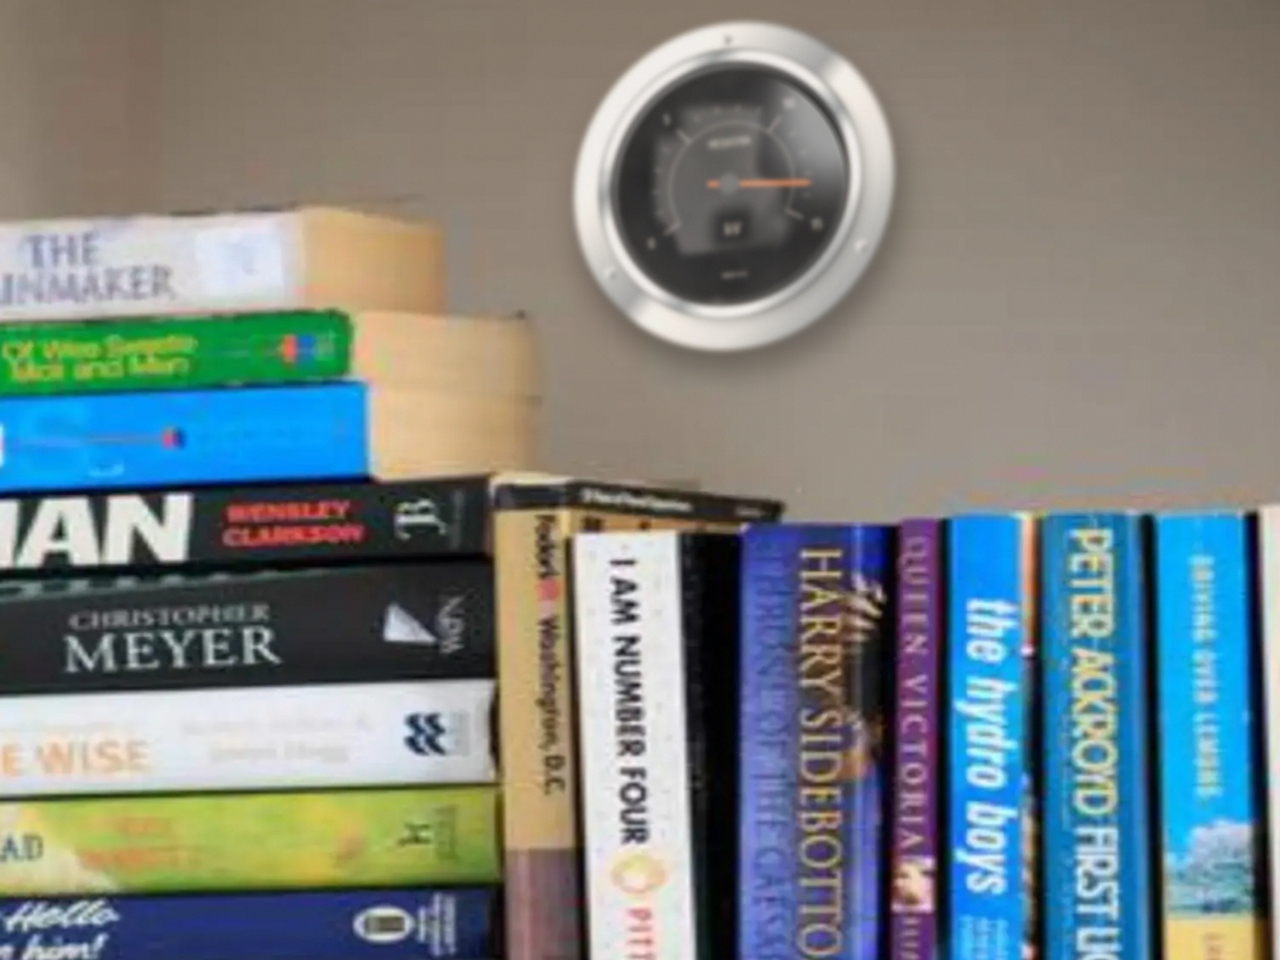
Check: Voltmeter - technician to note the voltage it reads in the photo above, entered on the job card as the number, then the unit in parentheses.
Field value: 13.5 (kV)
